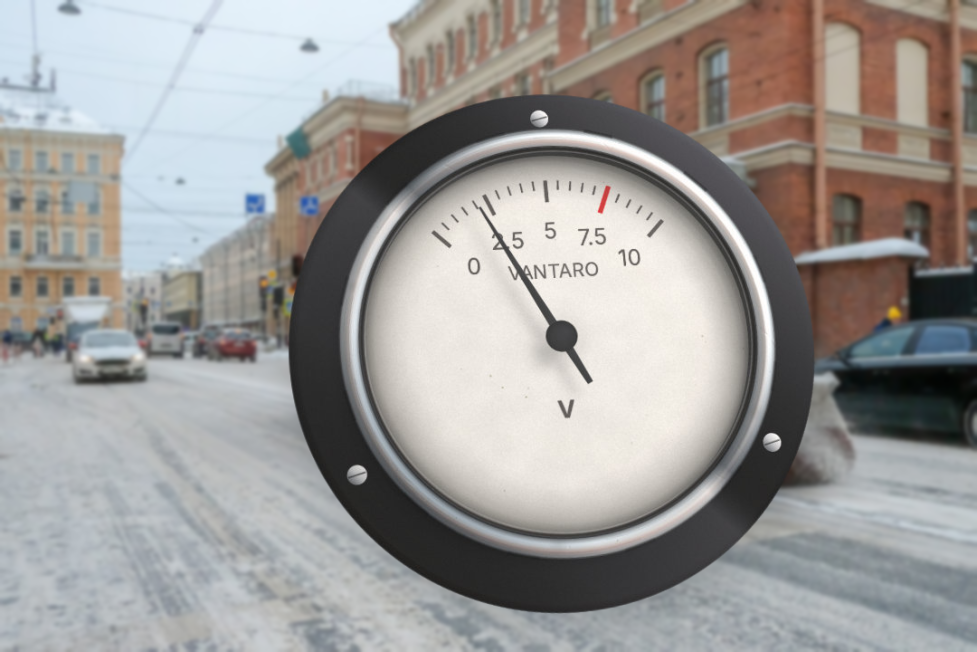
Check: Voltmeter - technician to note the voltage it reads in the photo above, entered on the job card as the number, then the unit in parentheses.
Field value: 2 (V)
